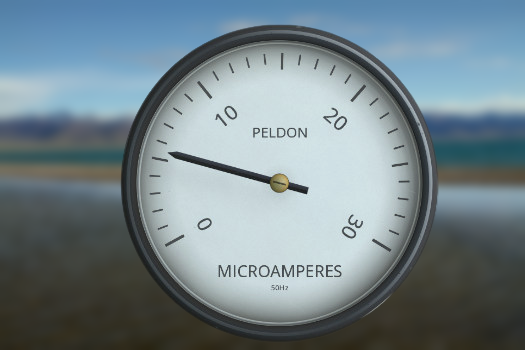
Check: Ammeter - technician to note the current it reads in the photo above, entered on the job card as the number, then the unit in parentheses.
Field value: 5.5 (µA)
